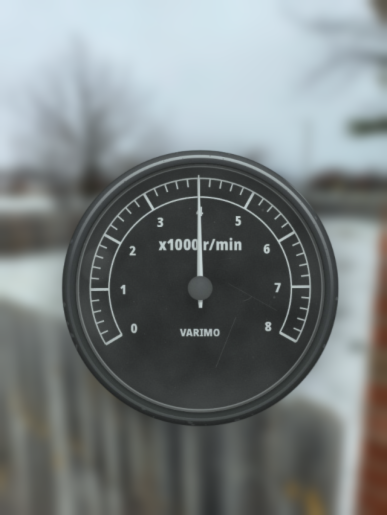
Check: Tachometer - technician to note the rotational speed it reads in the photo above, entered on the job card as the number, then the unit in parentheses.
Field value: 4000 (rpm)
